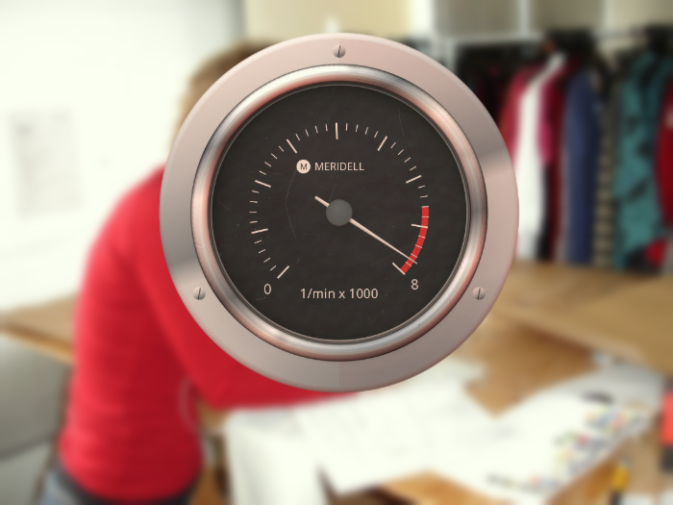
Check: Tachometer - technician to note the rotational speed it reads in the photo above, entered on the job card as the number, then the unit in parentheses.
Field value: 7700 (rpm)
